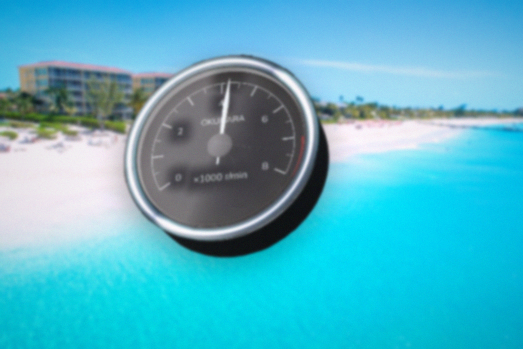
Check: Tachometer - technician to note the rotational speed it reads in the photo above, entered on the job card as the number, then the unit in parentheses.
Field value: 4250 (rpm)
